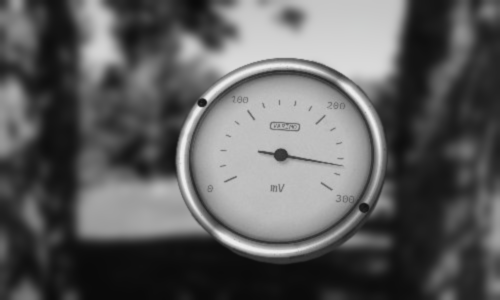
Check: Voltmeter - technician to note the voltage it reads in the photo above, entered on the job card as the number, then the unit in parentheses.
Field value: 270 (mV)
